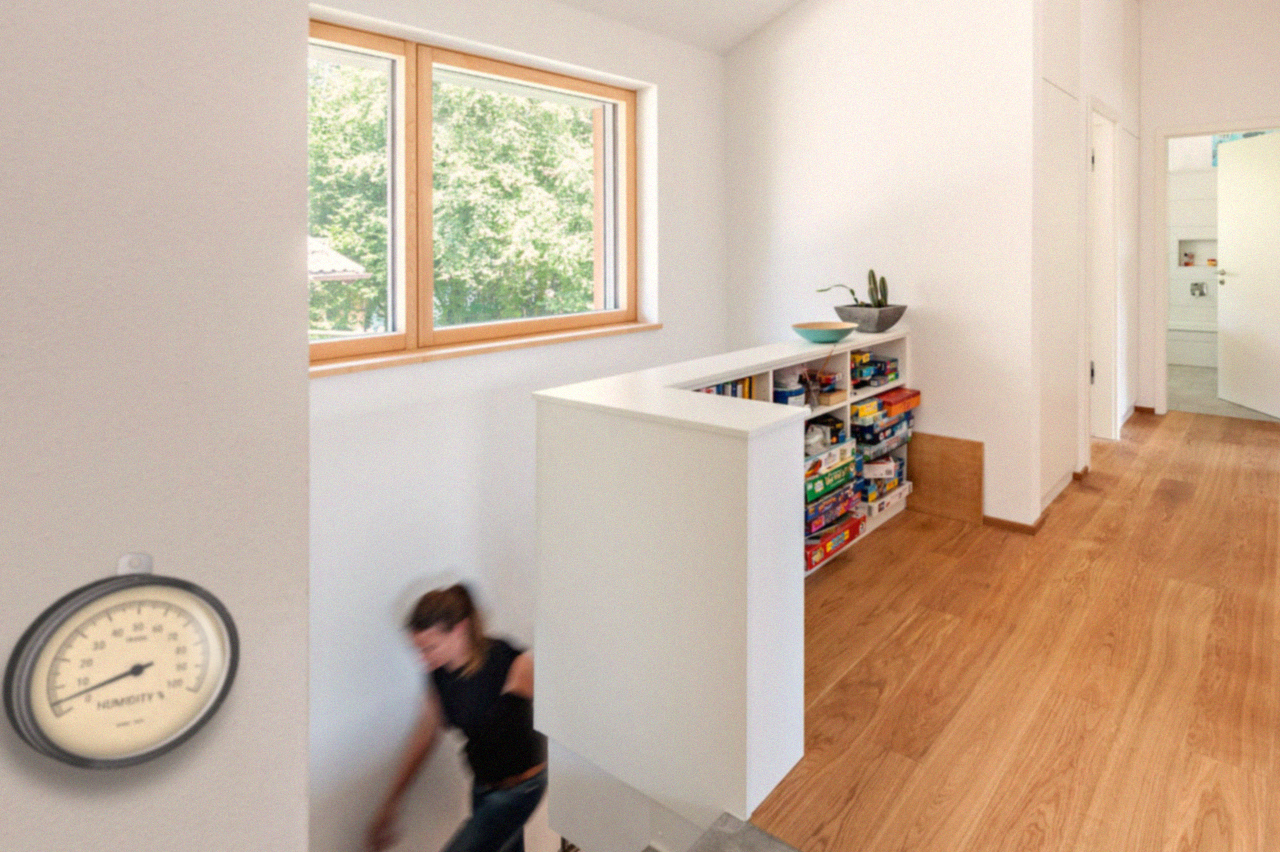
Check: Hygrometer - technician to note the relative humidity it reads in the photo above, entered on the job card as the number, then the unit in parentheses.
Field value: 5 (%)
